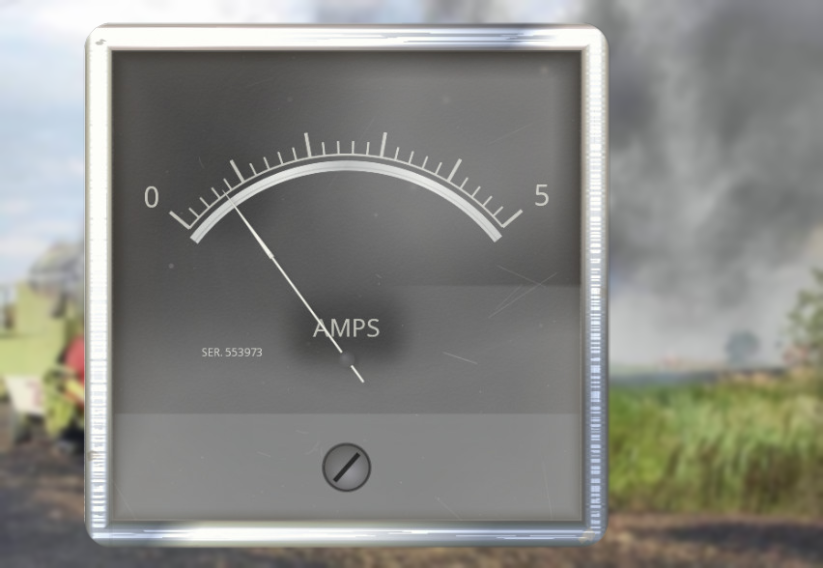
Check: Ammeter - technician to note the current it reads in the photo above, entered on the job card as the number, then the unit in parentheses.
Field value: 0.7 (A)
